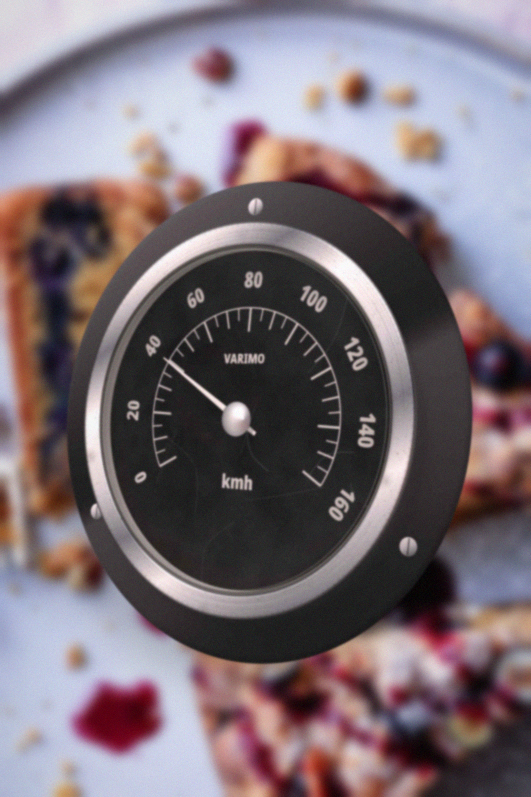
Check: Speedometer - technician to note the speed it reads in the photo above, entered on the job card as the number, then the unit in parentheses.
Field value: 40 (km/h)
